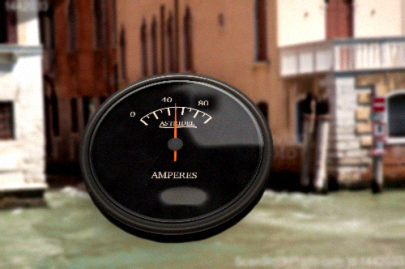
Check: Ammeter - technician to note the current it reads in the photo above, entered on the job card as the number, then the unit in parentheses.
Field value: 50 (A)
